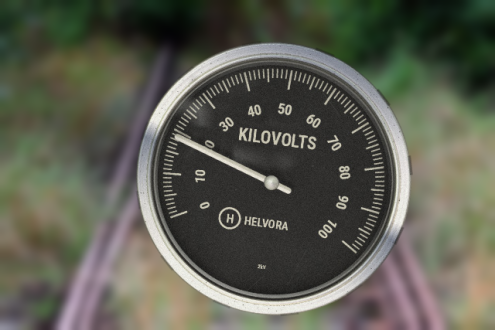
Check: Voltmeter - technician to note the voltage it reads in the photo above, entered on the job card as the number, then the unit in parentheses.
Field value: 19 (kV)
